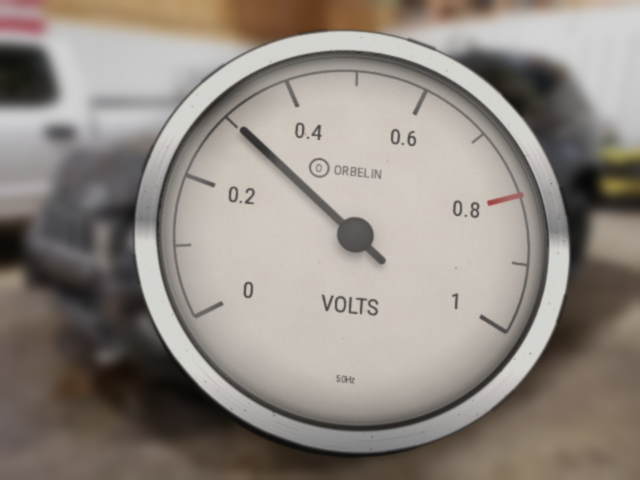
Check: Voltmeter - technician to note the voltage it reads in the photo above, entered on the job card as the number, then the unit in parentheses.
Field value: 0.3 (V)
